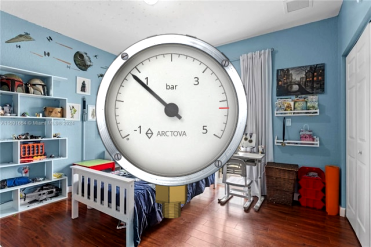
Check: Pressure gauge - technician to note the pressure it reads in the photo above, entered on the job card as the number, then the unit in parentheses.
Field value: 0.8 (bar)
